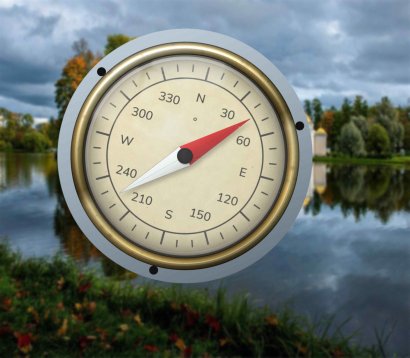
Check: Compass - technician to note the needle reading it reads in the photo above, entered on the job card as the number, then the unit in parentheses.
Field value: 45 (°)
